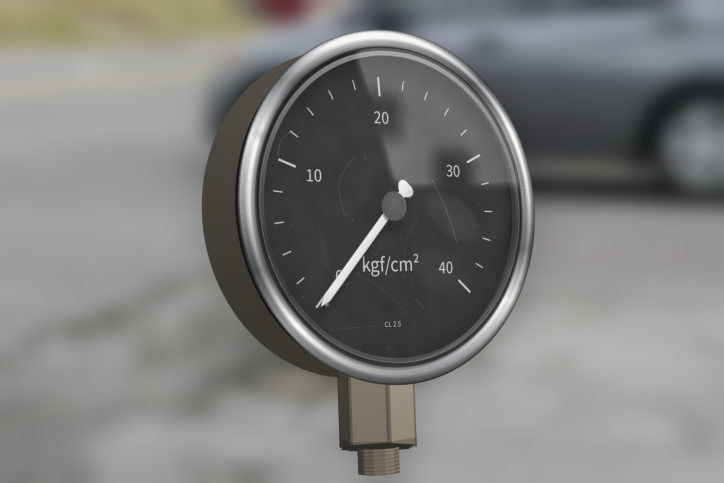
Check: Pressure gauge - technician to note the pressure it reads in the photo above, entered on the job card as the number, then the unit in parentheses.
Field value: 0 (kg/cm²)
